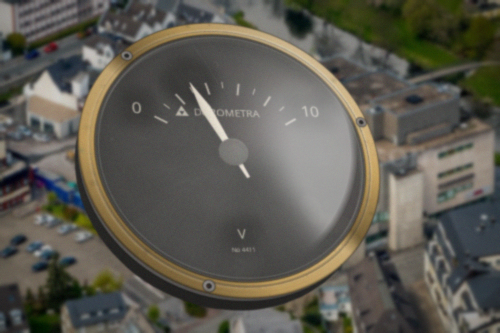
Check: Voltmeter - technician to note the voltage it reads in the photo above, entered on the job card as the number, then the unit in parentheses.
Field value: 3 (V)
